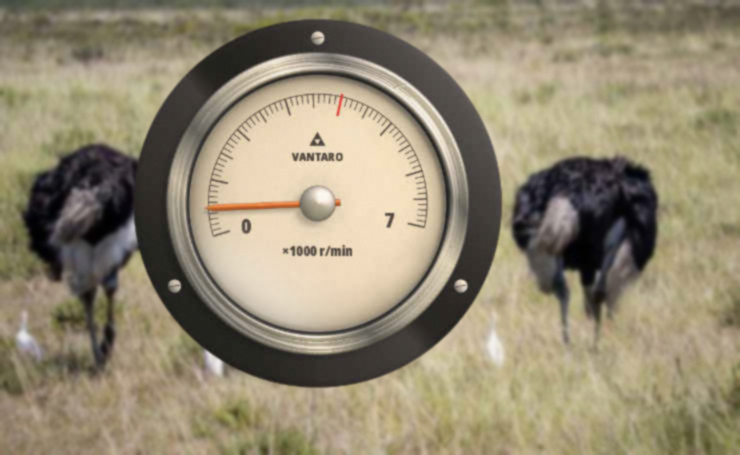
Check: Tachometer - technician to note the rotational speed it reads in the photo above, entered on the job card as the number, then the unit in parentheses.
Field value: 500 (rpm)
